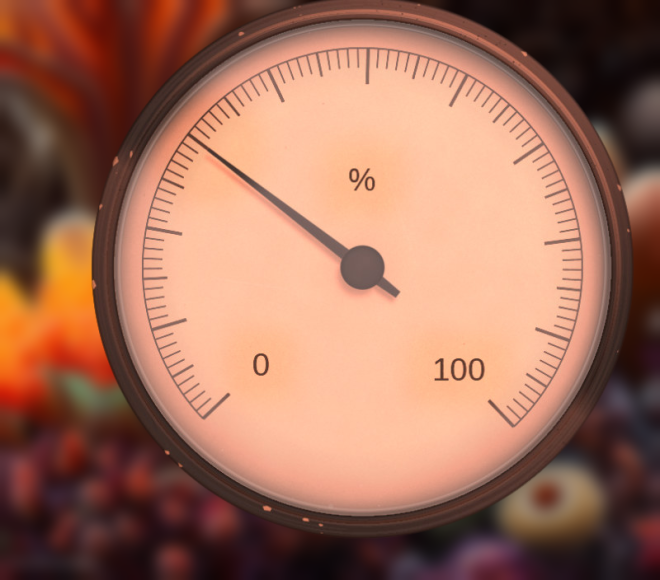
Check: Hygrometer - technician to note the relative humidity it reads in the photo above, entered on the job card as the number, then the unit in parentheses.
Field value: 30 (%)
